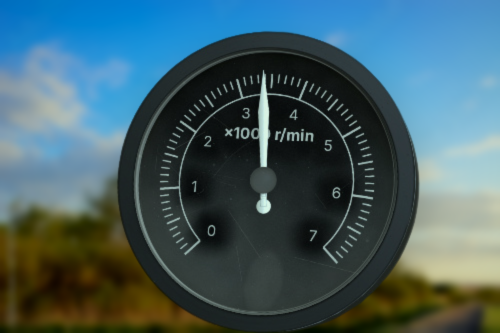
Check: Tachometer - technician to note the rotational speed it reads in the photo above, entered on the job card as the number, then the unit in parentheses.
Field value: 3400 (rpm)
